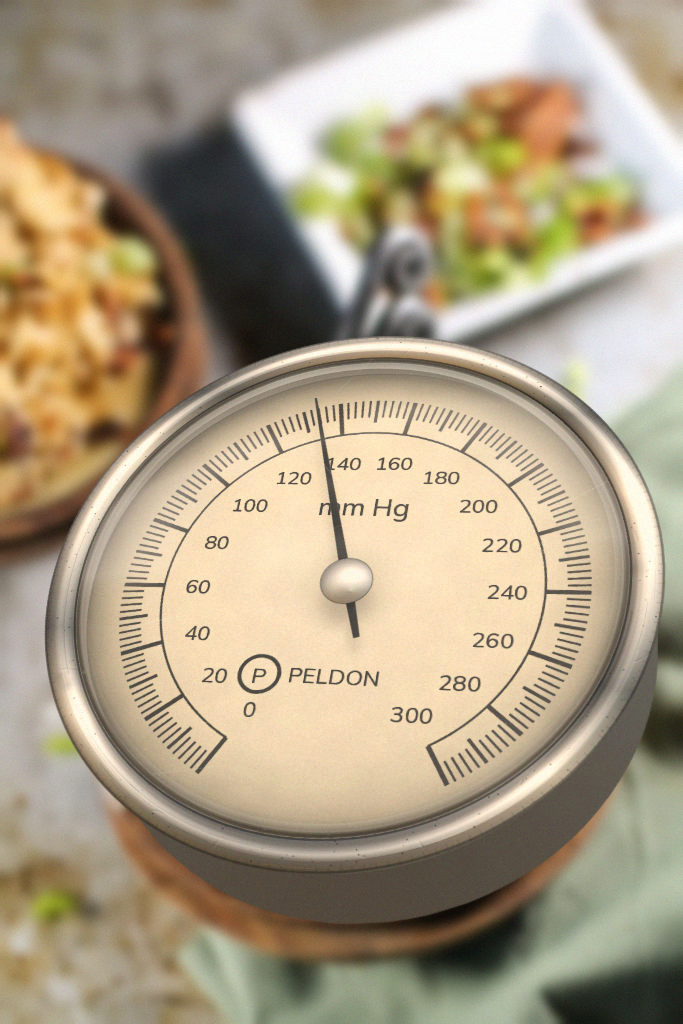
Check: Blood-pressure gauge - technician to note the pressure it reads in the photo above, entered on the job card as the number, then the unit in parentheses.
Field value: 134 (mmHg)
